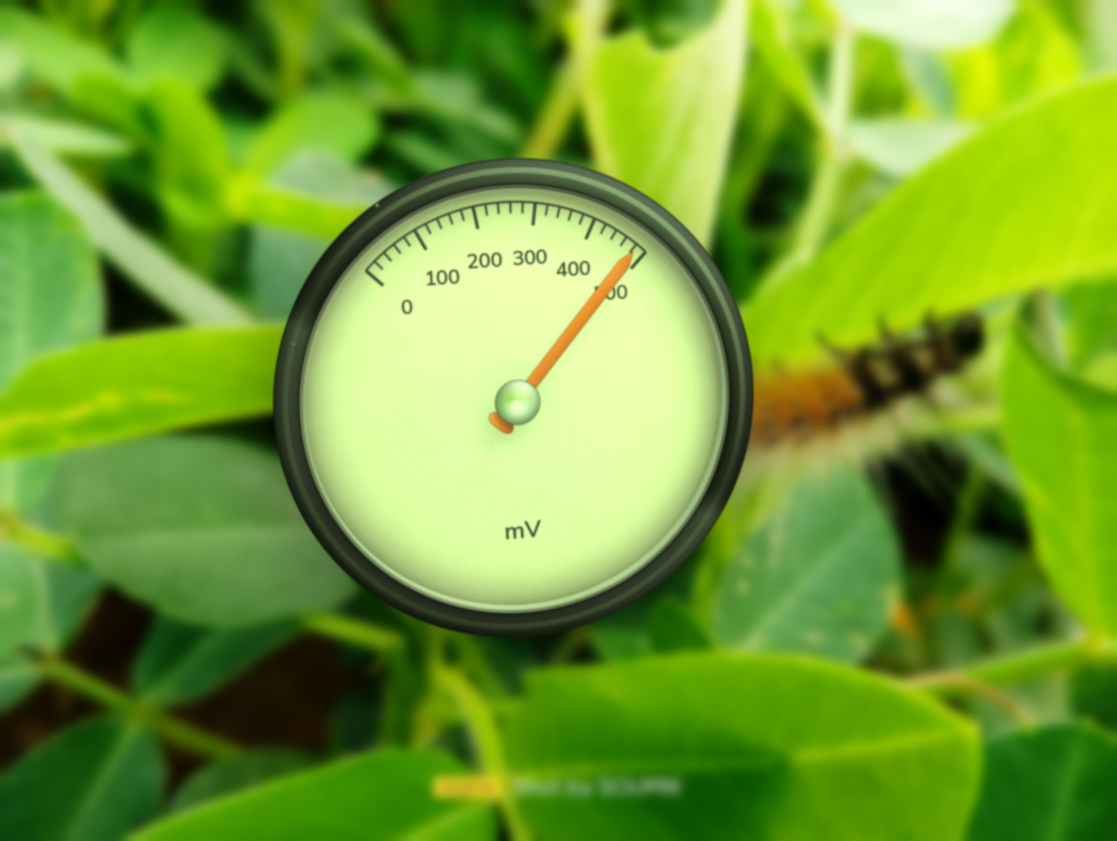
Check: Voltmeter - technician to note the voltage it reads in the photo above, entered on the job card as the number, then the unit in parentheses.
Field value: 480 (mV)
